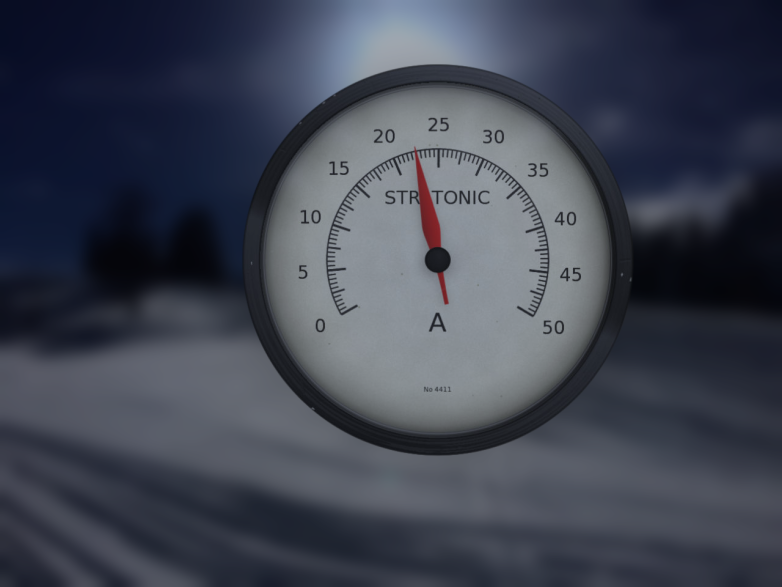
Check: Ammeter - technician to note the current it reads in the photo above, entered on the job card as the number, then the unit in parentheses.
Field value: 22.5 (A)
